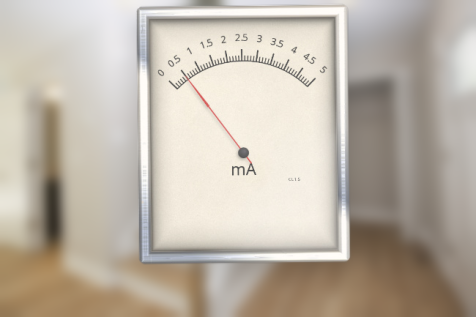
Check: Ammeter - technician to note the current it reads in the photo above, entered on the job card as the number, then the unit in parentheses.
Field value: 0.5 (mA)
